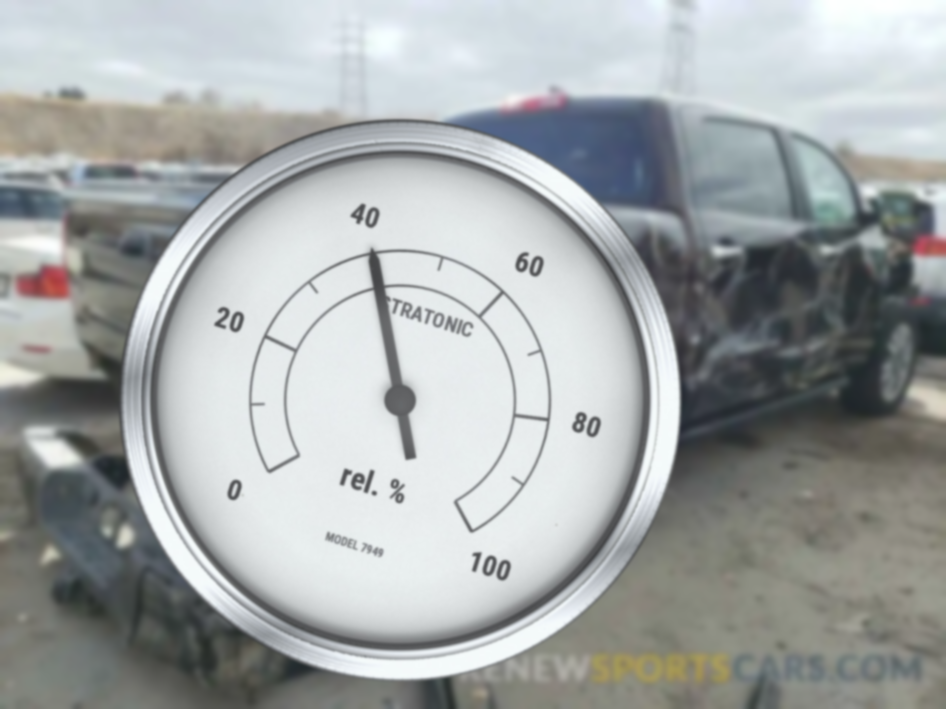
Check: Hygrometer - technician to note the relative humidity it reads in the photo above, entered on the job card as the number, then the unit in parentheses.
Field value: 40 (%)
